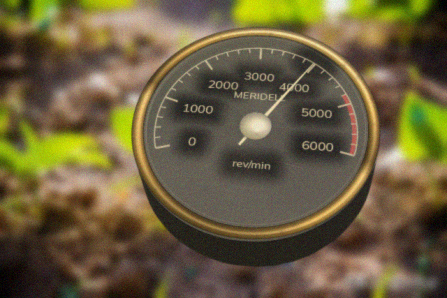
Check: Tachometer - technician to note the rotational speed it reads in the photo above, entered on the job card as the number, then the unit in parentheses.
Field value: 4000 (rpm)
